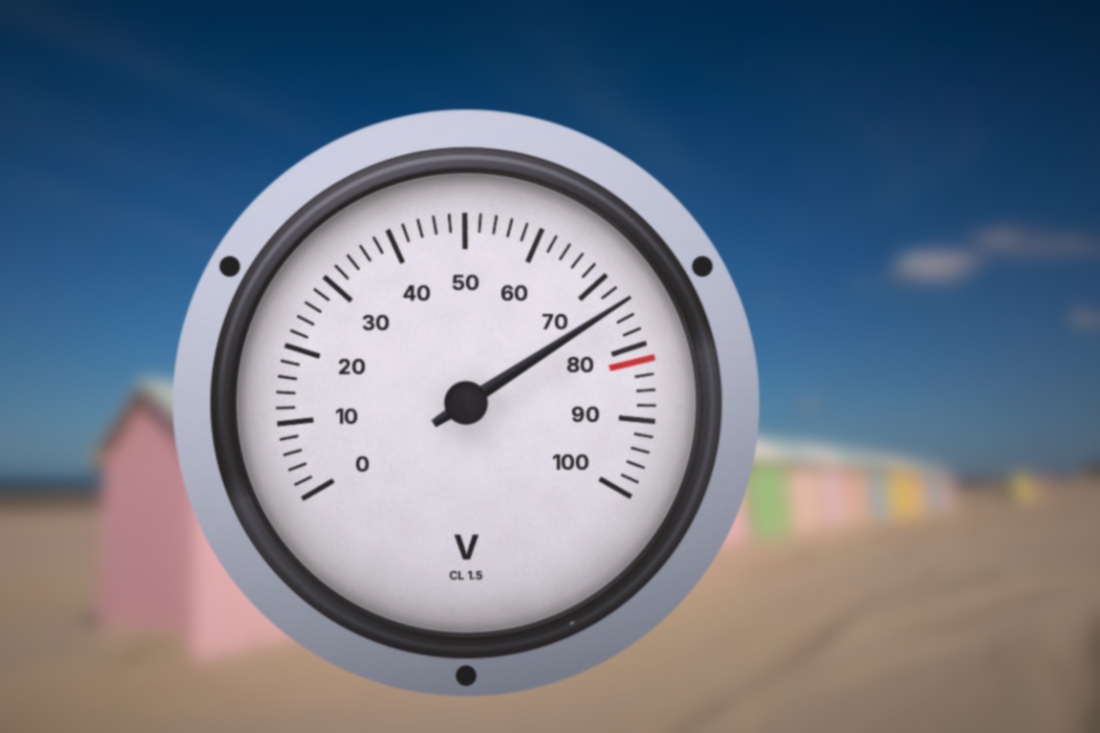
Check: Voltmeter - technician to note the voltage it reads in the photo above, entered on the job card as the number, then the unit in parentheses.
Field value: 74 (V)
